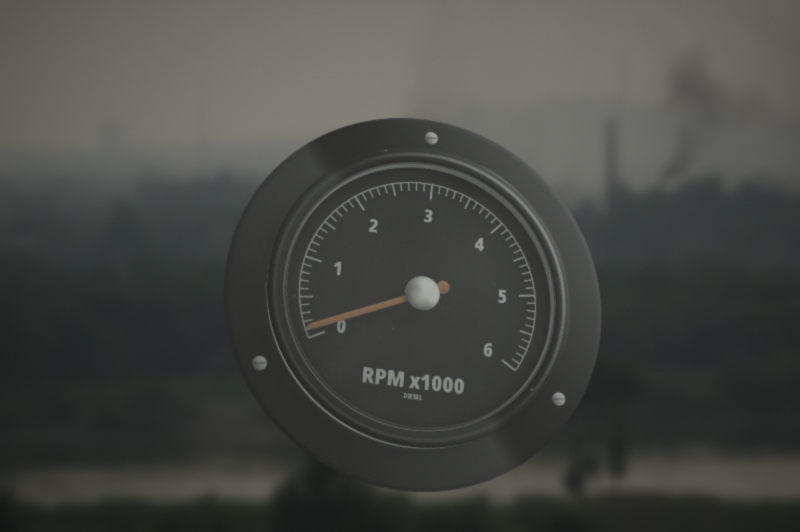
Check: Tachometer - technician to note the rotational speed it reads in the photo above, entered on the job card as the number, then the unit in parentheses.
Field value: 100 (rpm)
